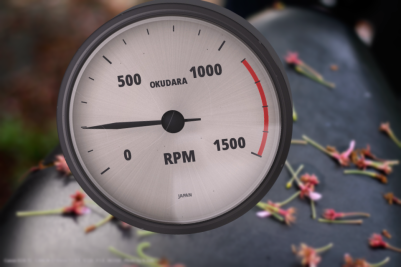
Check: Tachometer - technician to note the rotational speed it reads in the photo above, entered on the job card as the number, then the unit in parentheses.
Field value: 200 (rpm)
